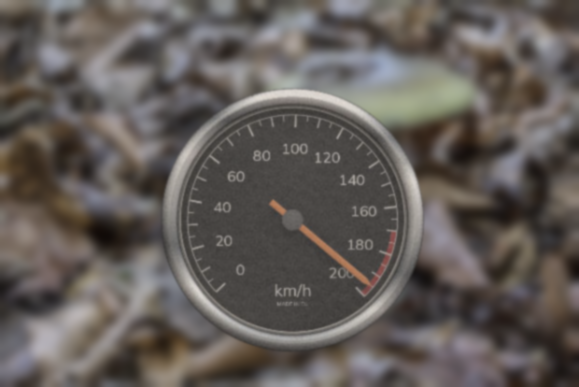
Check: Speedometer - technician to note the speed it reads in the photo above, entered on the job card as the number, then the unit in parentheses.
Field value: 195 (km/h)
